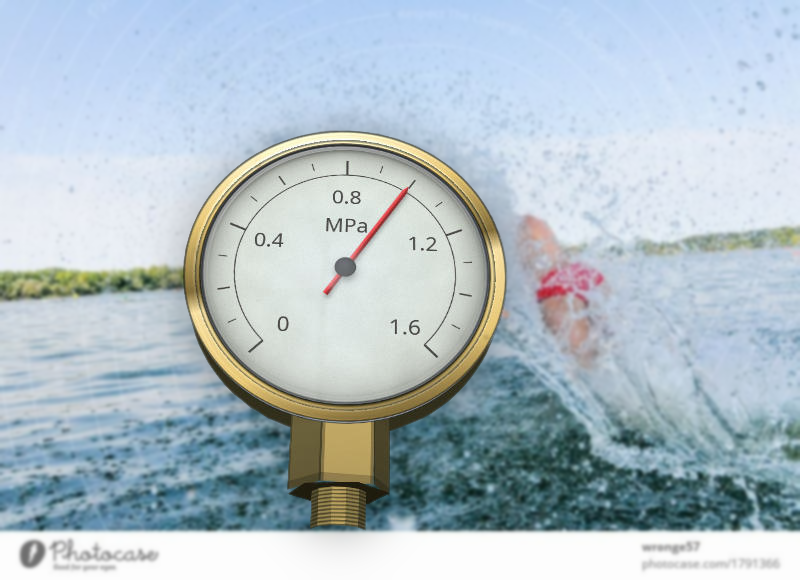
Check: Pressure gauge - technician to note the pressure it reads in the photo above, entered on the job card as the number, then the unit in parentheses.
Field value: 1 (MPa)
